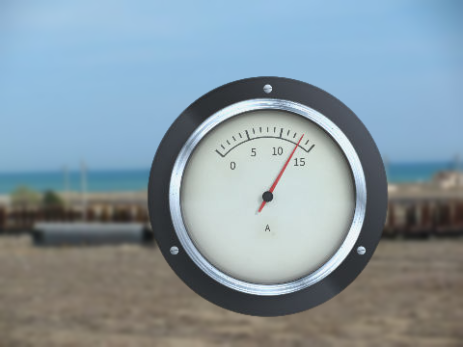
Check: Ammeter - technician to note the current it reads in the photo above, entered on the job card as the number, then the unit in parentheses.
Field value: 13 (A)
